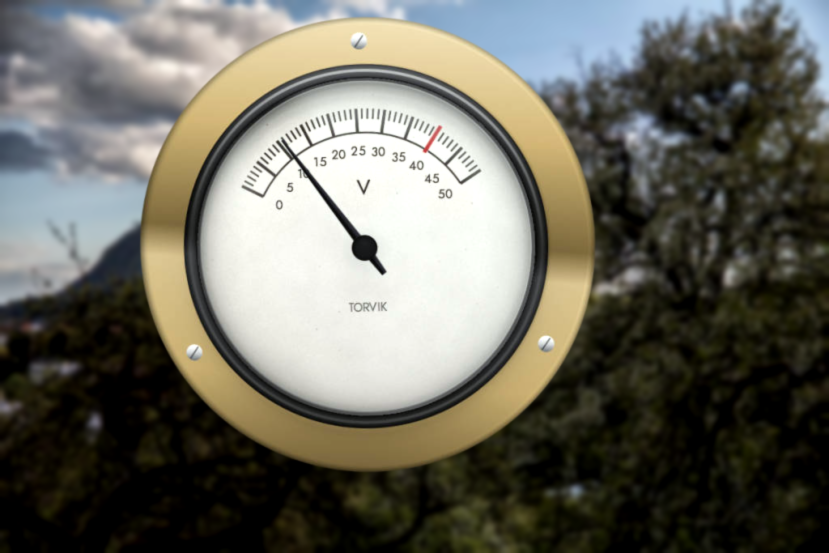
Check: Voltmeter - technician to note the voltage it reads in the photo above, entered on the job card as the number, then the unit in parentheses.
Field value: 11 (V)
